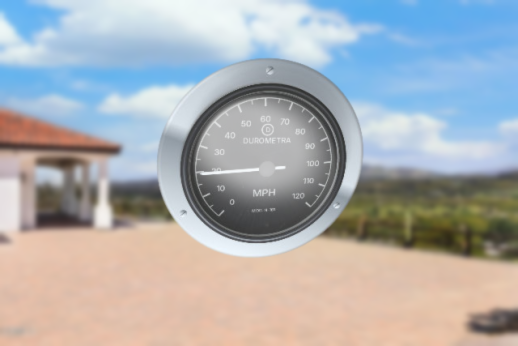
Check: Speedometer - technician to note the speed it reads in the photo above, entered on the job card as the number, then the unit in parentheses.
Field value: 20 (mph)
